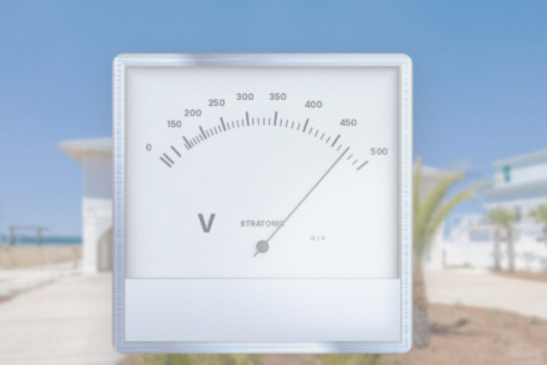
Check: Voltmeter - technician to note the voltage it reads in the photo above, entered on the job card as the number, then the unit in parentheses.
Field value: 470 (V)
